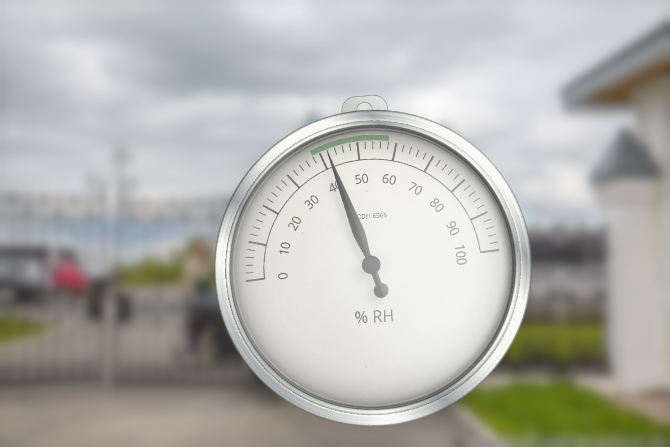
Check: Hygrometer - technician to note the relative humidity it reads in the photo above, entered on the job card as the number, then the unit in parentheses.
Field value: 42 (%)
